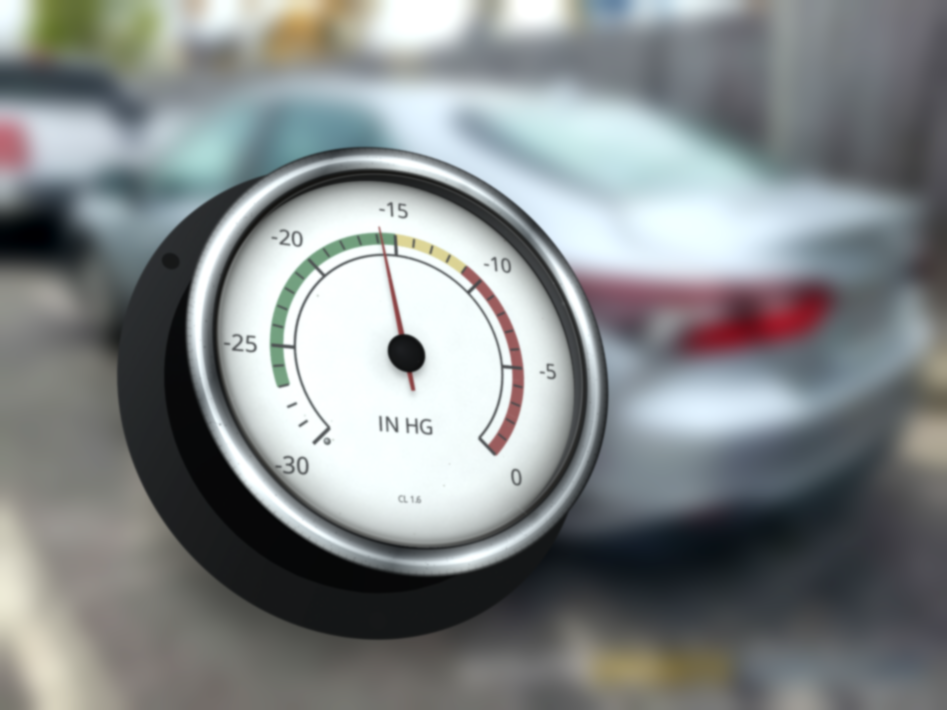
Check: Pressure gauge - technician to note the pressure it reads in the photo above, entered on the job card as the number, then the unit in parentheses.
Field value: -16 (inHg)
